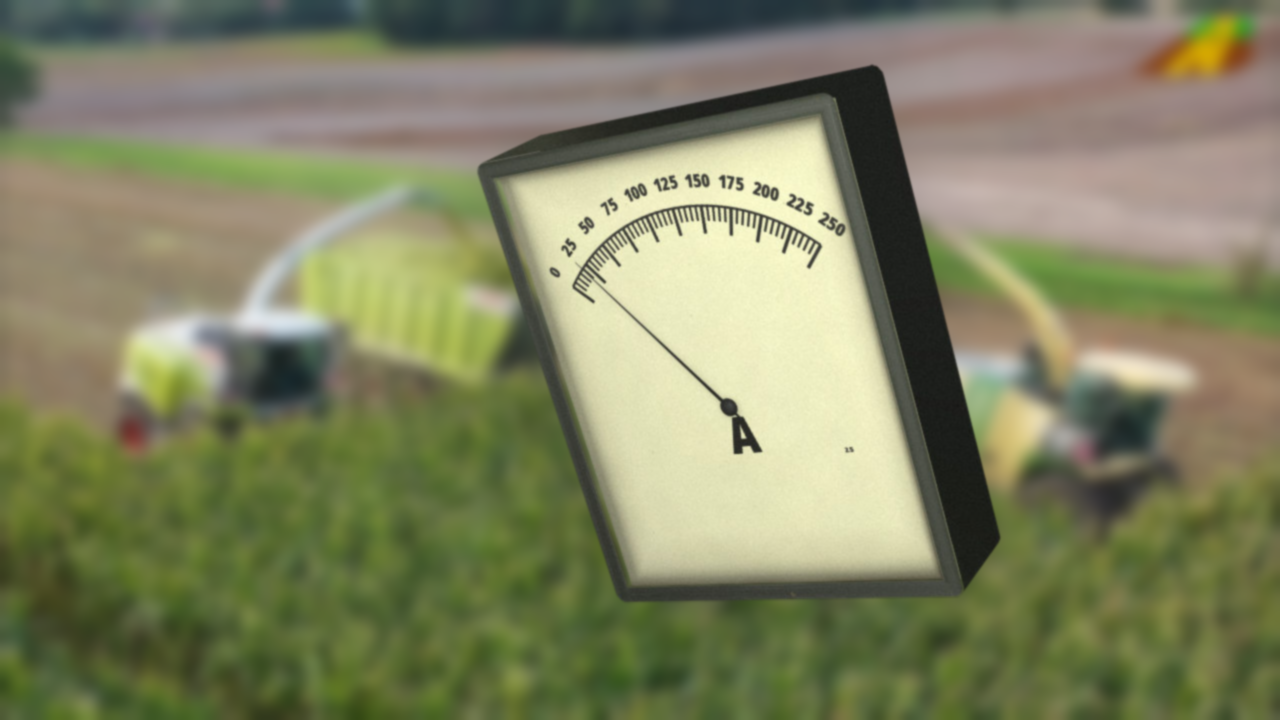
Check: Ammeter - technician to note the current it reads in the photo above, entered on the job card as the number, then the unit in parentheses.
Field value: 25 (A)
